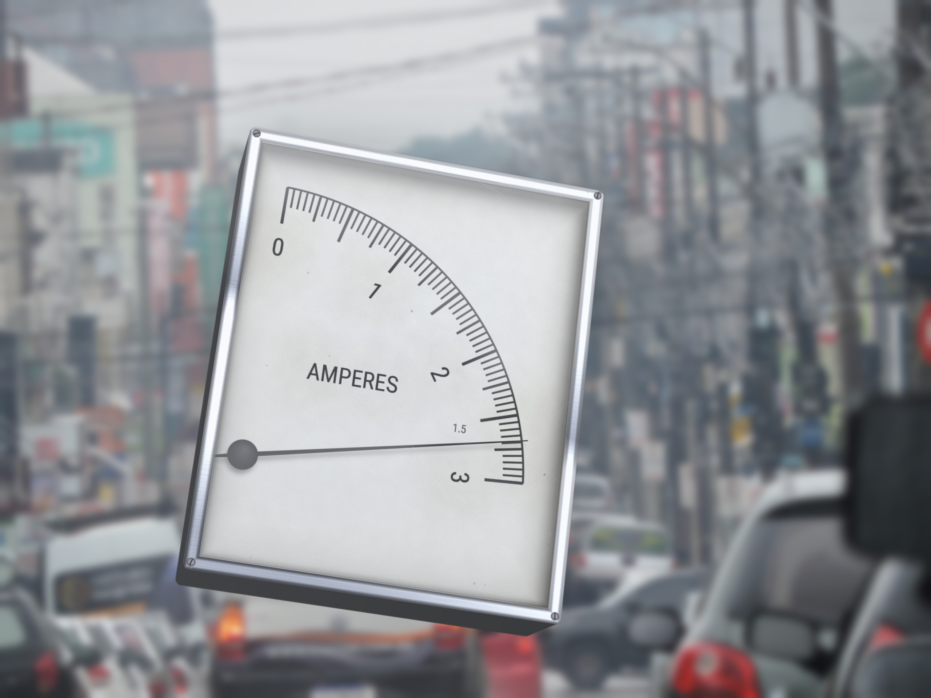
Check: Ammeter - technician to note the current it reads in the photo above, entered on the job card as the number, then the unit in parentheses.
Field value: 2.7 (A)
